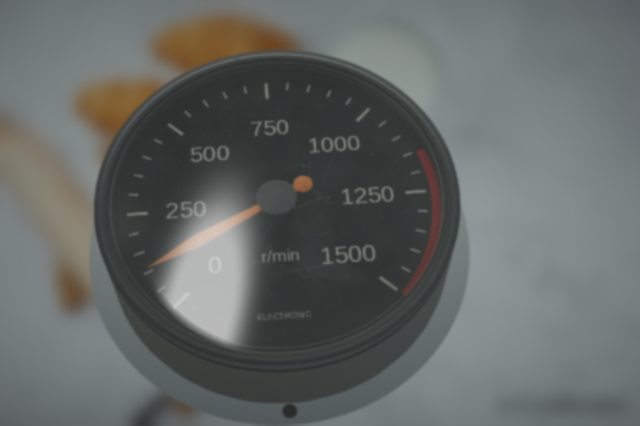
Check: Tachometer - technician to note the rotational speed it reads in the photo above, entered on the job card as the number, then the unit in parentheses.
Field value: 100 (rpm)
